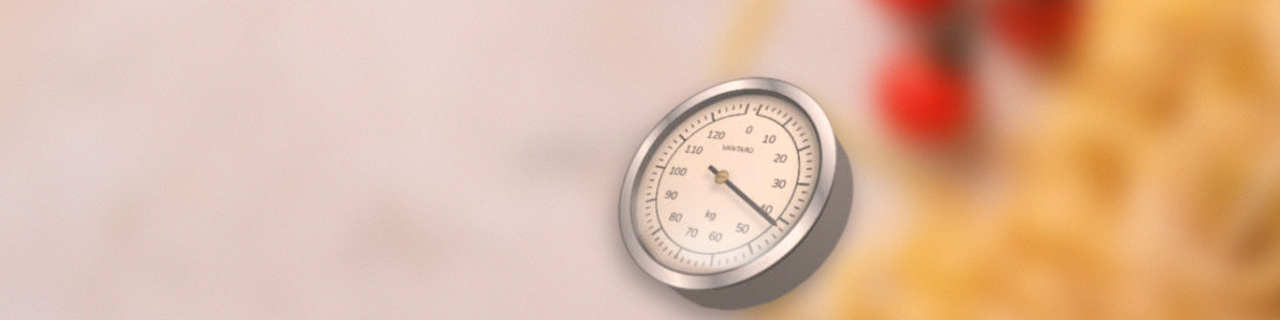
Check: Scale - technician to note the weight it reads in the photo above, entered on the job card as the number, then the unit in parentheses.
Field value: 42 (kg)
